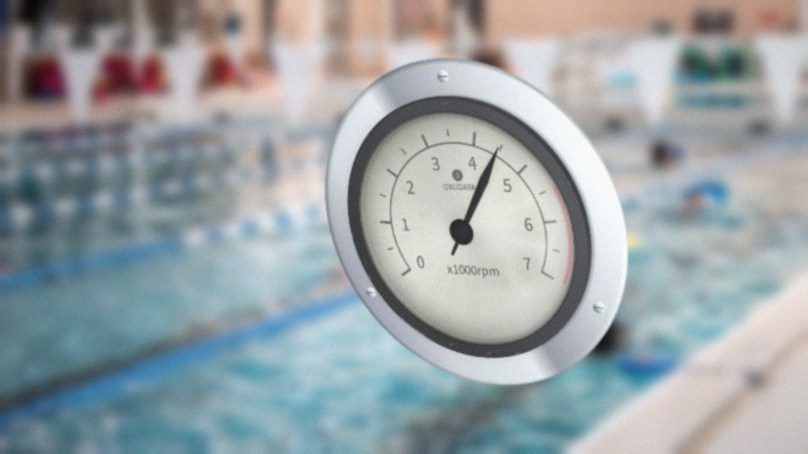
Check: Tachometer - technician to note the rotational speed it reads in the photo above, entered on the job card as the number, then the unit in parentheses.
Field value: 4500 (rpm)
